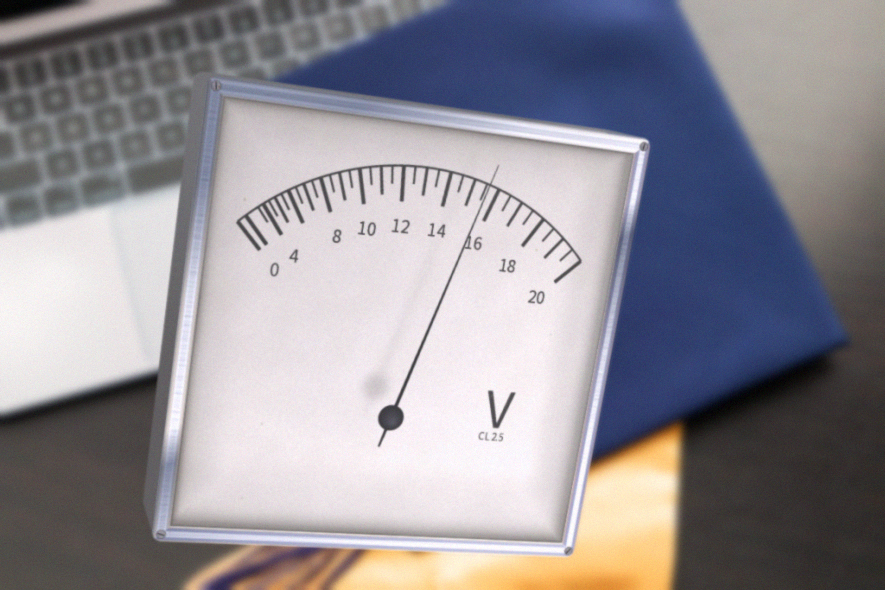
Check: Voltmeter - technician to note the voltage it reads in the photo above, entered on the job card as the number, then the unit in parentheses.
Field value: 15.5 (V)
